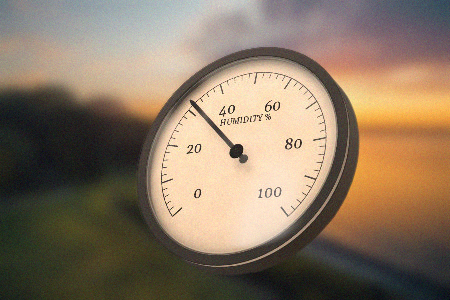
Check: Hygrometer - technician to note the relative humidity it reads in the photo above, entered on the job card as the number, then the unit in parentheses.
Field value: 32 (%)
